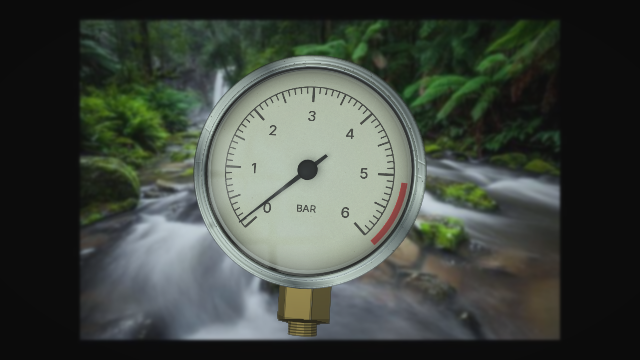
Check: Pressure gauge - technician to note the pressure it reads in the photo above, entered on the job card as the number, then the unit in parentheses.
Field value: 0.1 (bar)
